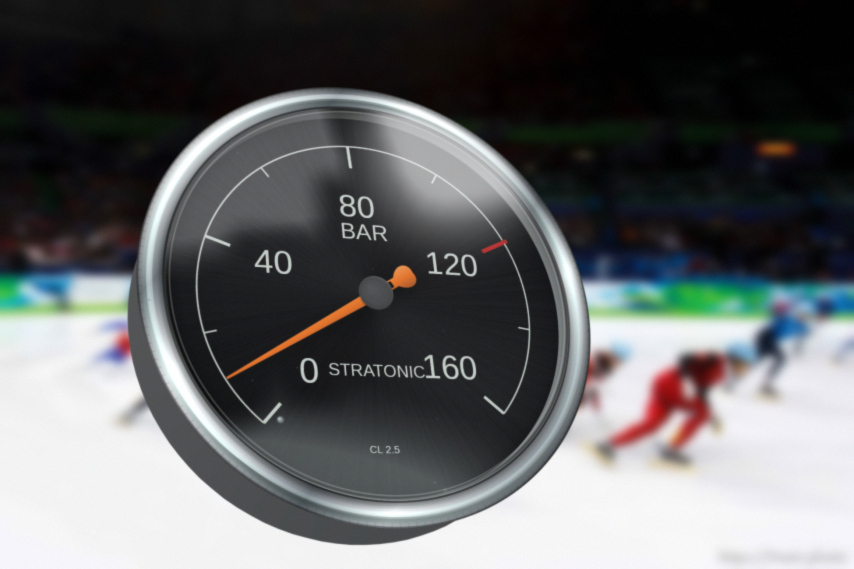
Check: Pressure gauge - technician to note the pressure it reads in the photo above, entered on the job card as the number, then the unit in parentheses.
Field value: 10 (bar)
